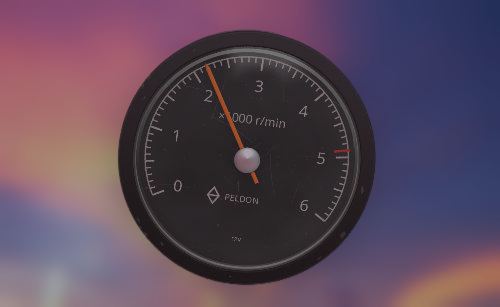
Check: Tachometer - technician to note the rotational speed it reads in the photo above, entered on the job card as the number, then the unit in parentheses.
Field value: 2200 (rpm)
